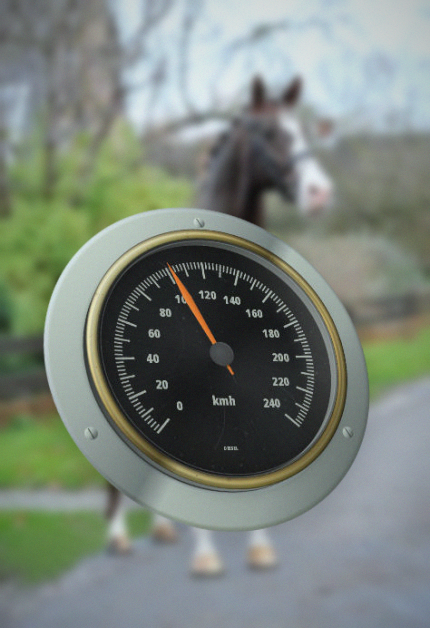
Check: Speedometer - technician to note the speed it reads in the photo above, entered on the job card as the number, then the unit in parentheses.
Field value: 100 (km/h)
